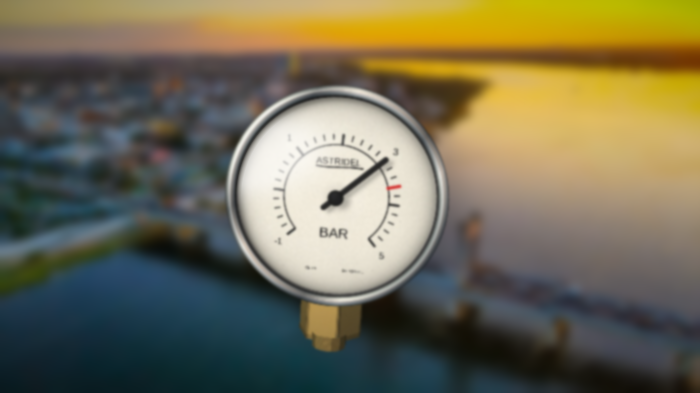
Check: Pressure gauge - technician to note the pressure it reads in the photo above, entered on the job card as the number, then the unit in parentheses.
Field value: 3 (bar)
